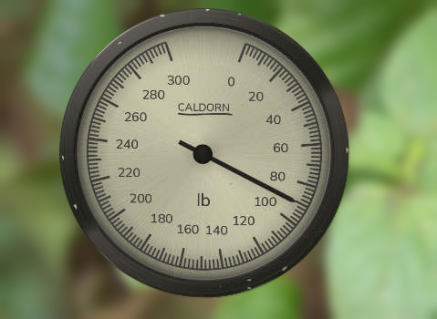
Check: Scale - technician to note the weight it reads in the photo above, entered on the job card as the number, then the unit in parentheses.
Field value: 90 (lb)
